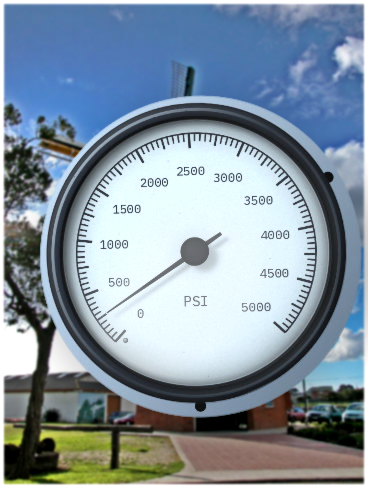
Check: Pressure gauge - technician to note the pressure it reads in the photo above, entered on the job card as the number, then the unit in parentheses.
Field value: 250 (psi)
